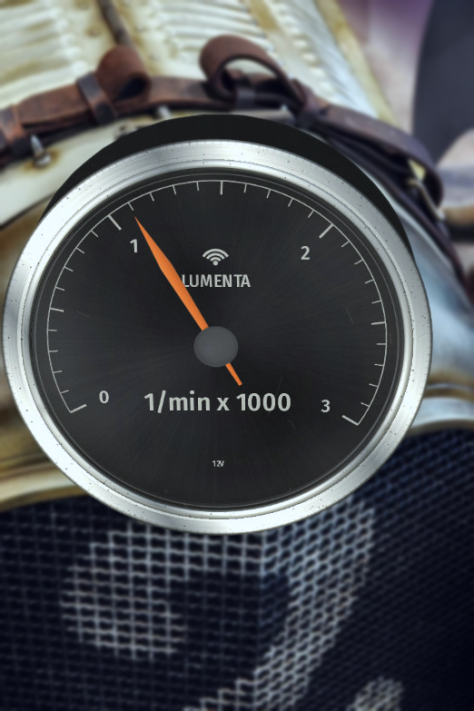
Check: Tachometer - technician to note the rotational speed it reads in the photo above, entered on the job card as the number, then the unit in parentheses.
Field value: 1100 (rpm)
